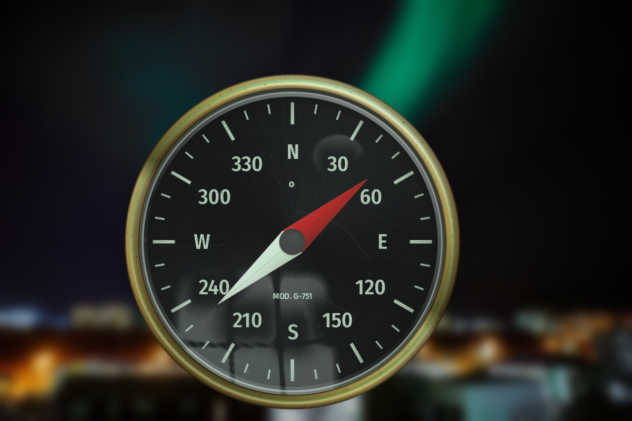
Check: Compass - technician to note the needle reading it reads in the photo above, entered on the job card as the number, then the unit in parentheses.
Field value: 50 (°)
